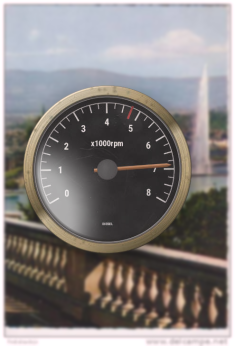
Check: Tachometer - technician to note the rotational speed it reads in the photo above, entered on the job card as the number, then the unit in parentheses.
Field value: 6875 (rpm)
